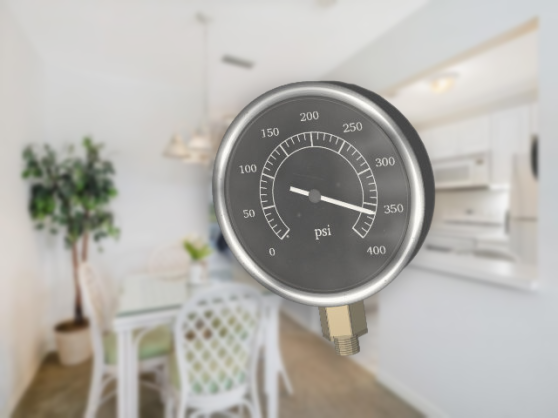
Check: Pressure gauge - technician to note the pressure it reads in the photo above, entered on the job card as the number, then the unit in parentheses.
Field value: 360 (psi)
